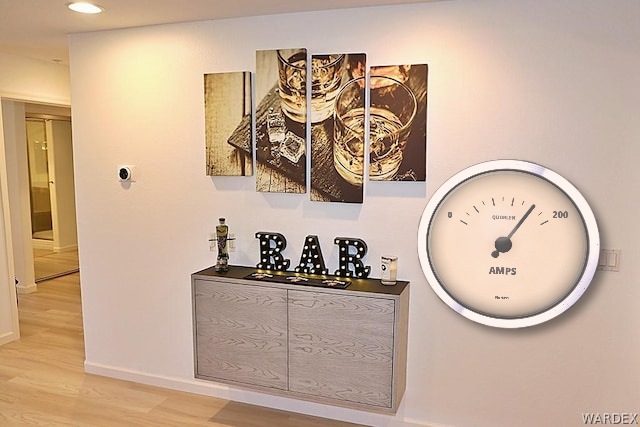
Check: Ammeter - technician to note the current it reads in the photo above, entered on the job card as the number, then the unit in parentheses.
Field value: 160 (A)
